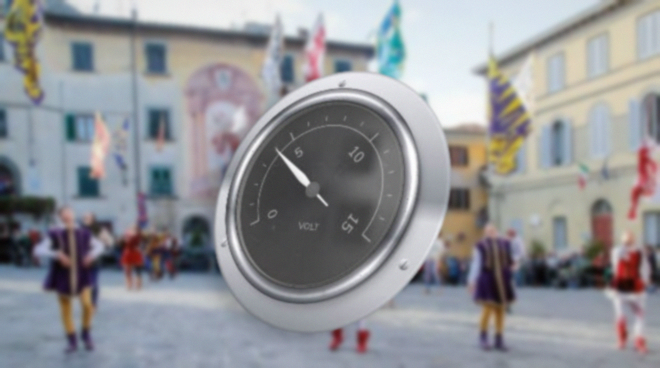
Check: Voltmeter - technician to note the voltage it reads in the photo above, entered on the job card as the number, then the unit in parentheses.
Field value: 4 (V)
